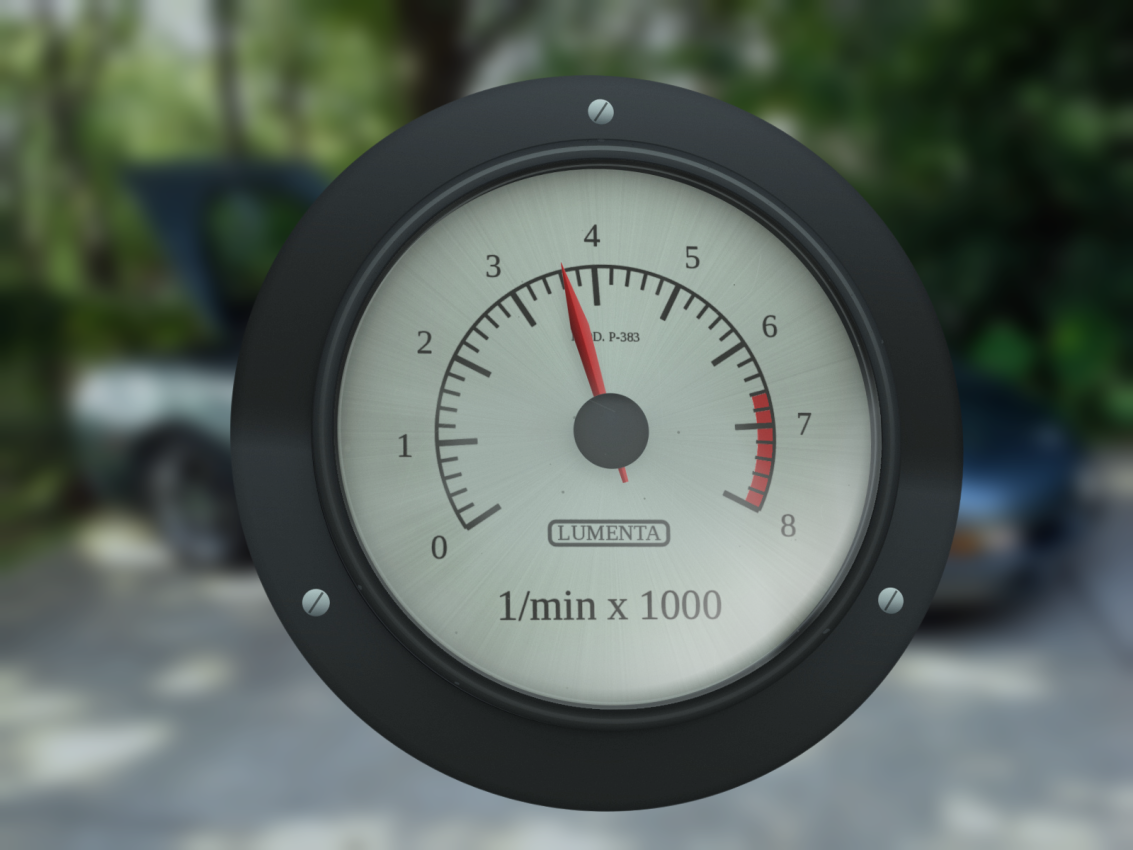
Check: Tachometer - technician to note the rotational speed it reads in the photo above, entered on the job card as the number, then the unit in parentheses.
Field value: 3600 (rpm)
